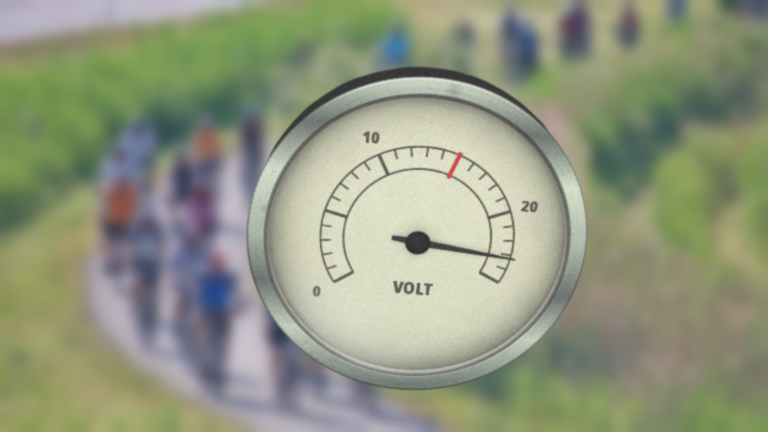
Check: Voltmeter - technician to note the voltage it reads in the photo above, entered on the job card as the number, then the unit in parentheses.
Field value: 23 (V)
